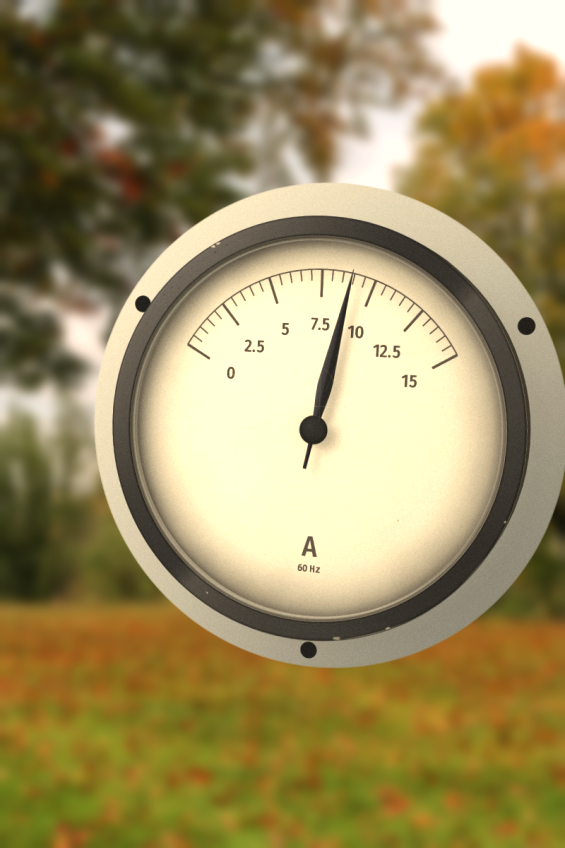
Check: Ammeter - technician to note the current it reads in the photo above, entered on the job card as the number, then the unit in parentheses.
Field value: 9 (A)
